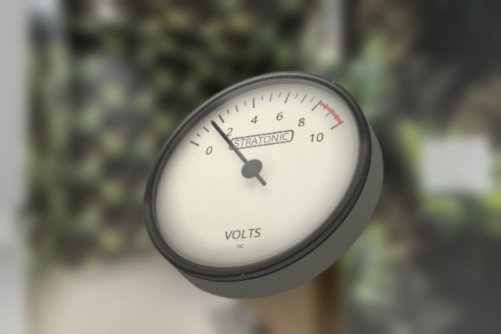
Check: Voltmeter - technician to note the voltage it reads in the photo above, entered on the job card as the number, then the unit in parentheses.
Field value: 1.5 (V)
